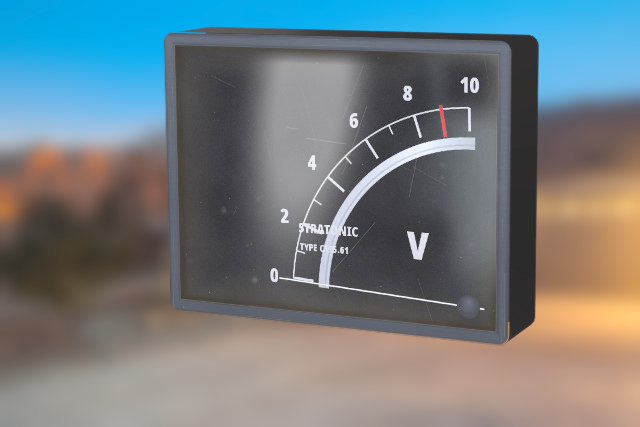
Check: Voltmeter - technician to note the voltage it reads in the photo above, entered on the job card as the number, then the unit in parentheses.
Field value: 0 (V)
